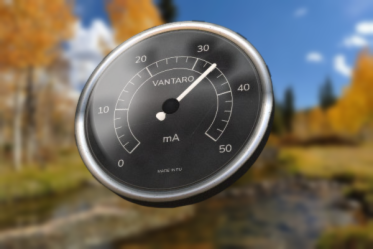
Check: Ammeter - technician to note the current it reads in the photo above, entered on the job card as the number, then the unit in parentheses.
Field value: 34 (mA)
